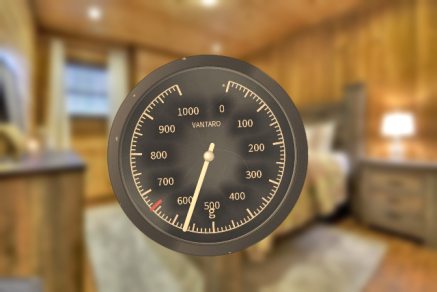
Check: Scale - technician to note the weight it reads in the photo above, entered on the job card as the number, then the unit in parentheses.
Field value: 570 (g)
